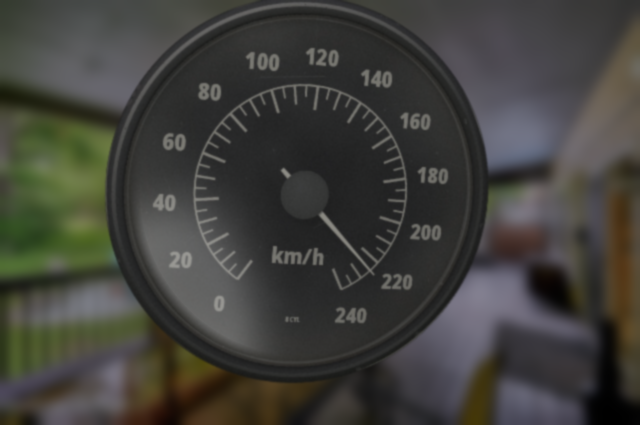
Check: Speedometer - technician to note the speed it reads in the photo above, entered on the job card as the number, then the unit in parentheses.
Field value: 225 (km/h)
